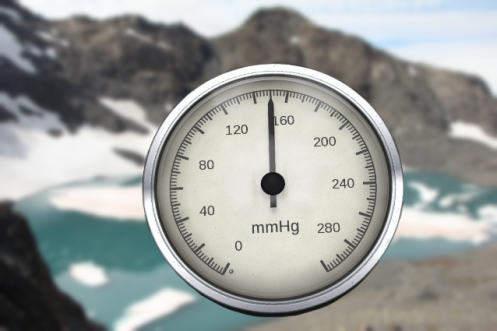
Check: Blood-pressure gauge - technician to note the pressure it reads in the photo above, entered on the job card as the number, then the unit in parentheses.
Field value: 150 (mmHg)
